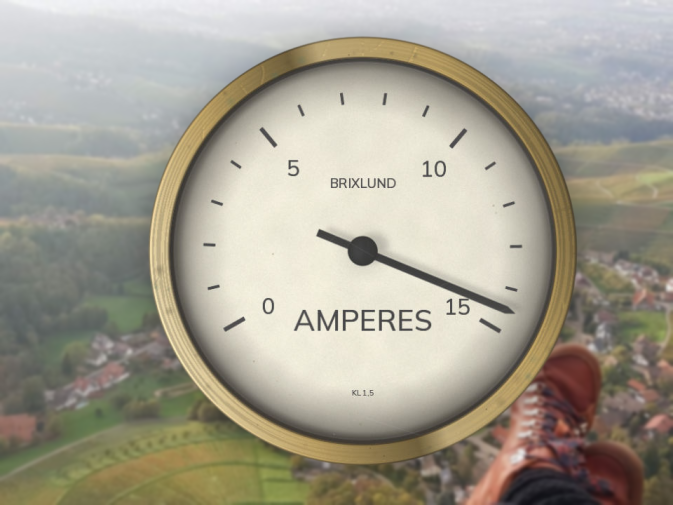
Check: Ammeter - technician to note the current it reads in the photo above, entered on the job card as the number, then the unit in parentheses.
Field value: 14.5 (A)
